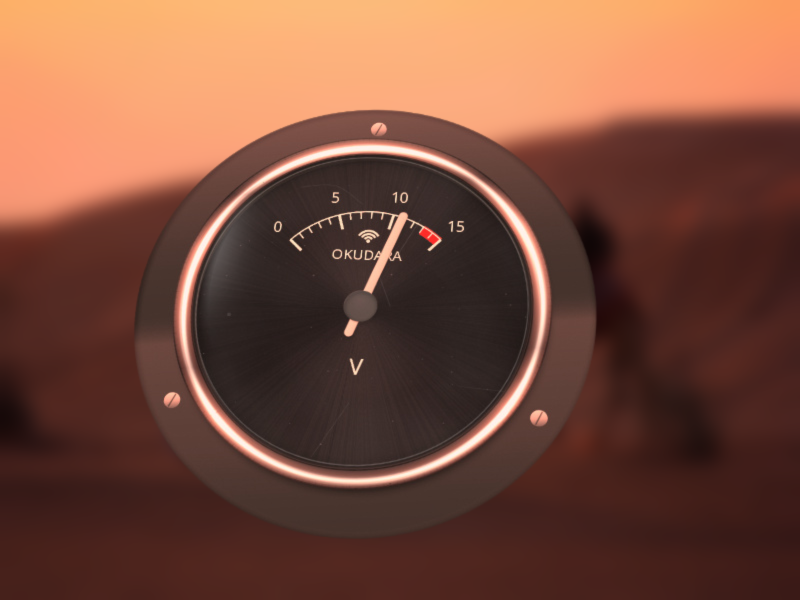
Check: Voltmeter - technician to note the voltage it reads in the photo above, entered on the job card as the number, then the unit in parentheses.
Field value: 11 (V)
